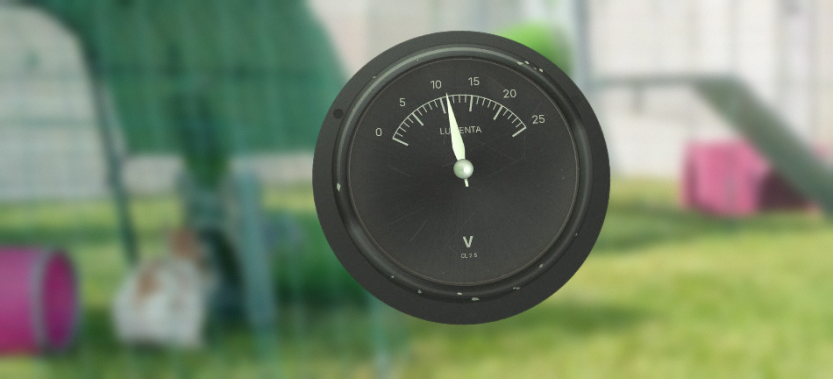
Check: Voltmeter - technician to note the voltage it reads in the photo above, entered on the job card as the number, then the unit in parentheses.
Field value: 11 (V)
